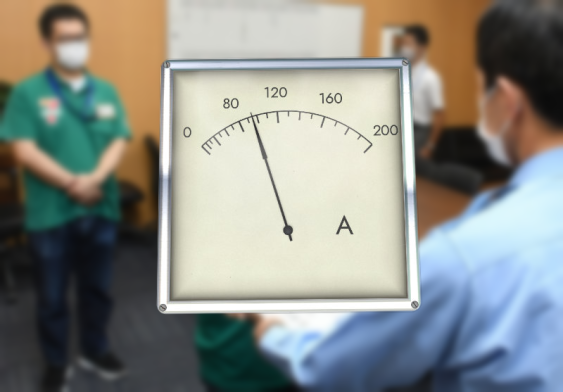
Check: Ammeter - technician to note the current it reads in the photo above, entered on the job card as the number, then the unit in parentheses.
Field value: 95 (A)
